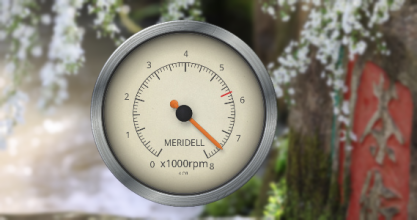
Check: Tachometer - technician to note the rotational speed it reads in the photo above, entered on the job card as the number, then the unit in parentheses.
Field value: 7500 (rpm)
